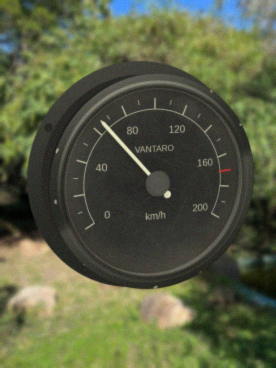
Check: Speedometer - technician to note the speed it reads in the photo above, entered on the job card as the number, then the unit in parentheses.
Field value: 65 (km/h)
